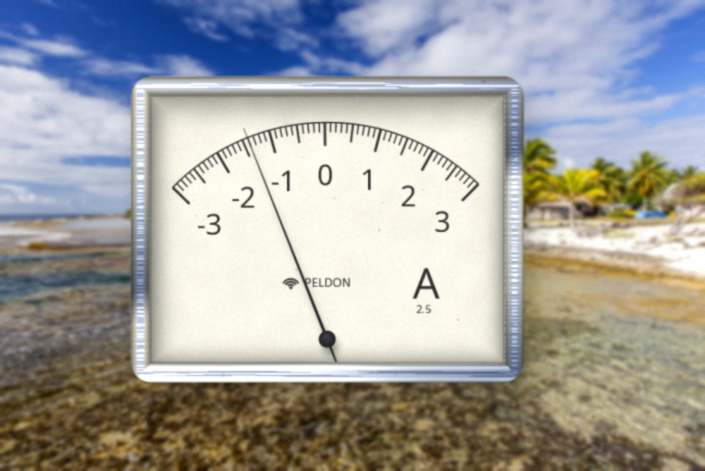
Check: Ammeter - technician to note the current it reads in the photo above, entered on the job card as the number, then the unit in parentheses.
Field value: -1.4 (A)
